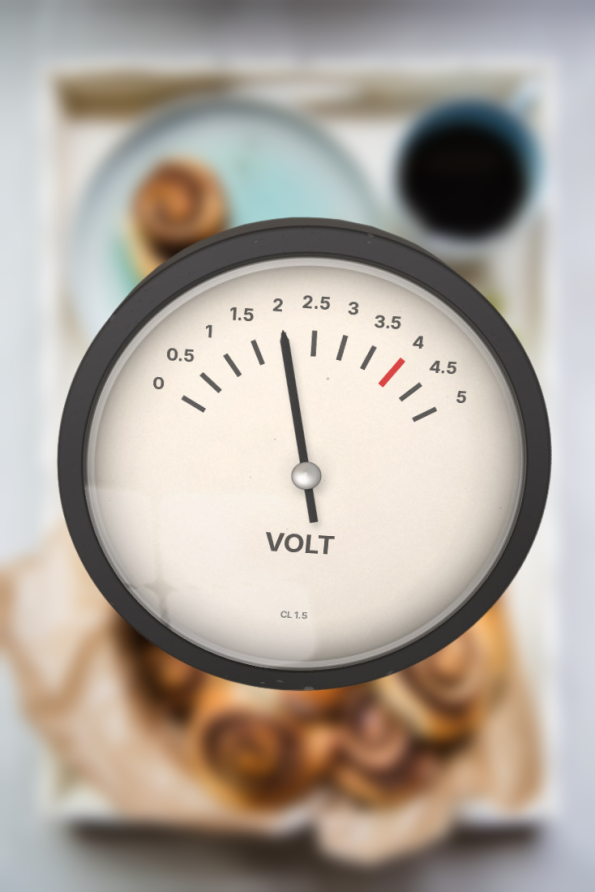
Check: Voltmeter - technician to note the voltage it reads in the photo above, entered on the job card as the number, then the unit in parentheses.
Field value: 2 (V)
